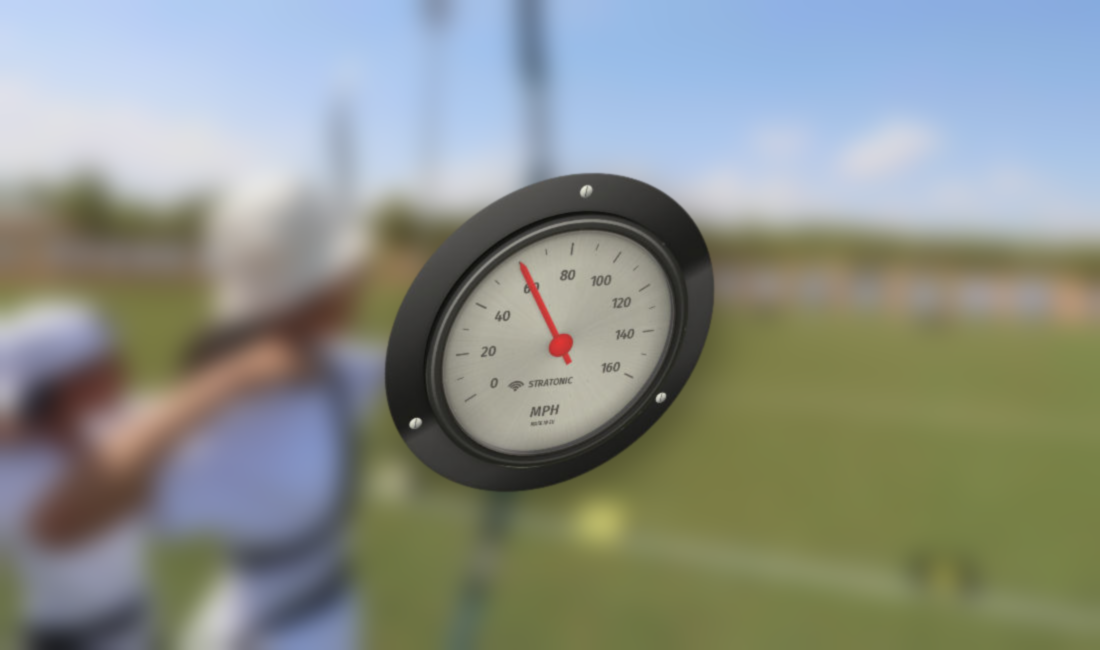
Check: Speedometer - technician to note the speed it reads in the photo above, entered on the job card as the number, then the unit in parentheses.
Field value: 60 (mph)
